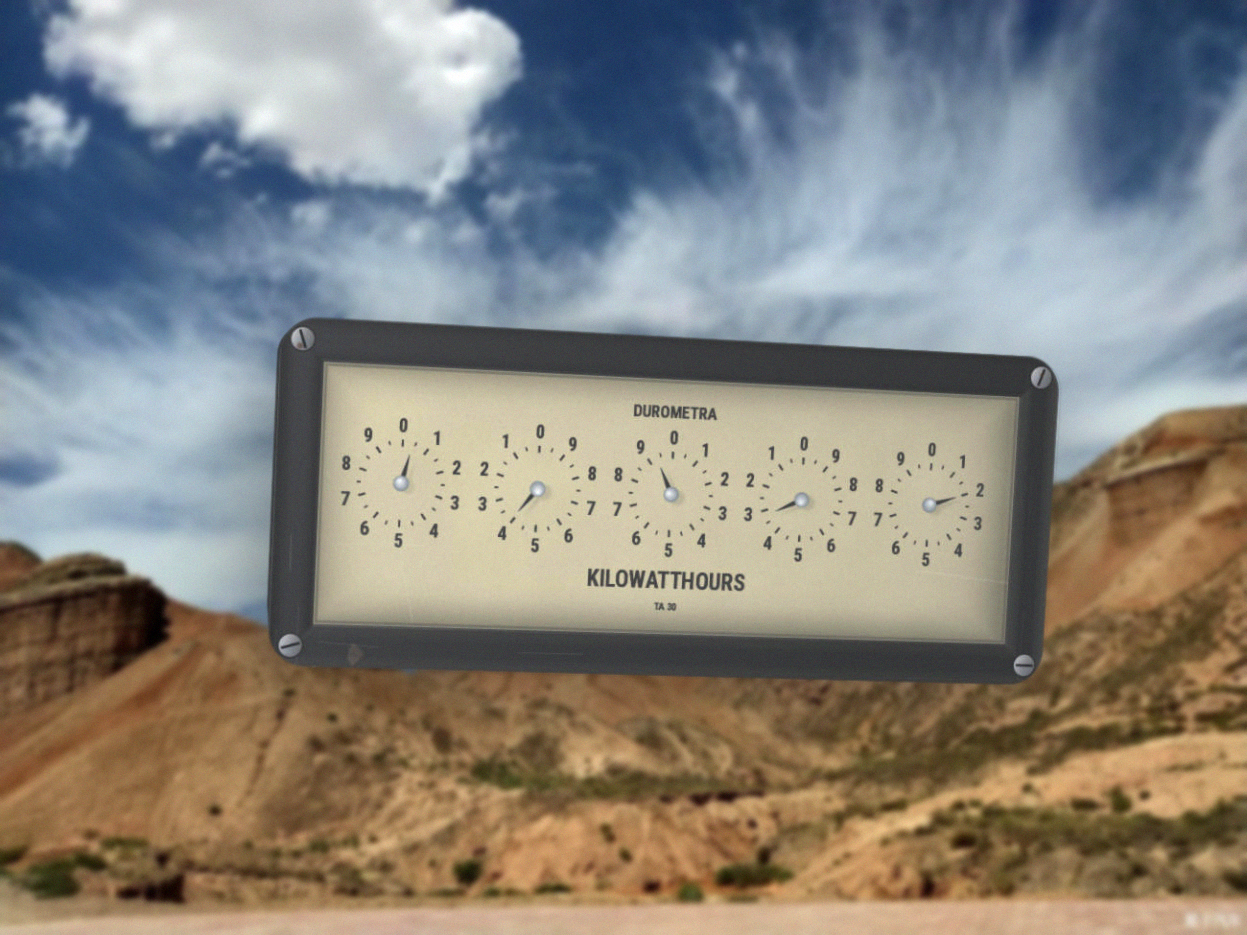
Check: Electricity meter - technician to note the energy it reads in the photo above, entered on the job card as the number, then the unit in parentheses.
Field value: 3932 (kWh)
